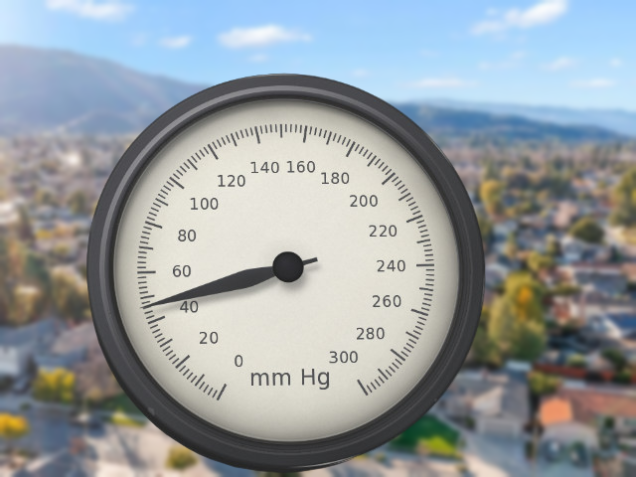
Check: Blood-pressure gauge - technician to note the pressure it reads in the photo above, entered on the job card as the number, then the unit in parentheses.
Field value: 46 (mmHg)
